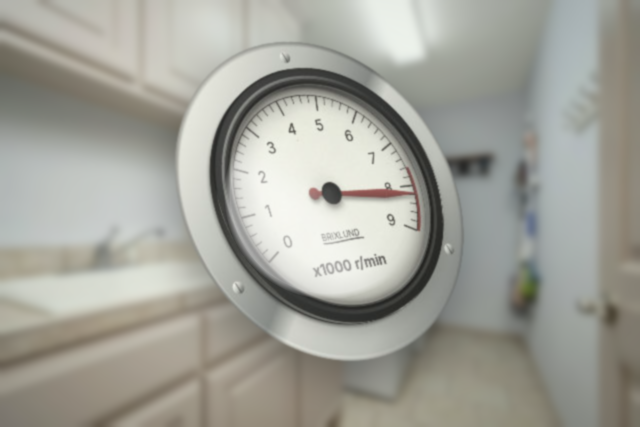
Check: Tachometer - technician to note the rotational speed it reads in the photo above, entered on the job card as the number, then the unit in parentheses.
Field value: 8200 (rpm)
